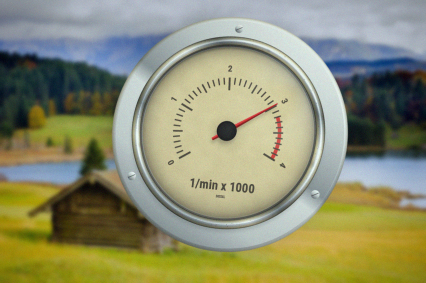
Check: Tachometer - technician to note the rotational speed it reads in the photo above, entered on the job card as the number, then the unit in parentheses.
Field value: 3000 (rpm)
